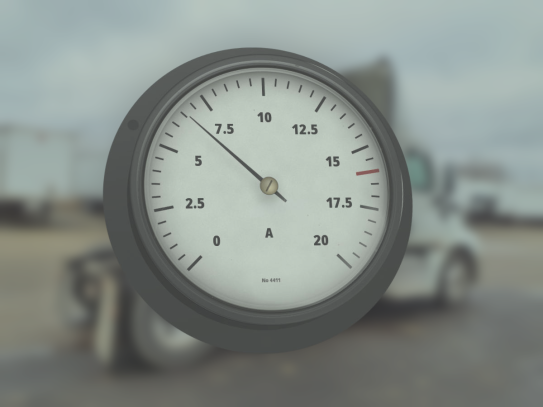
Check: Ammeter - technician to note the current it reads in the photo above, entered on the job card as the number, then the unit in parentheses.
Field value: 6.5 (A)
